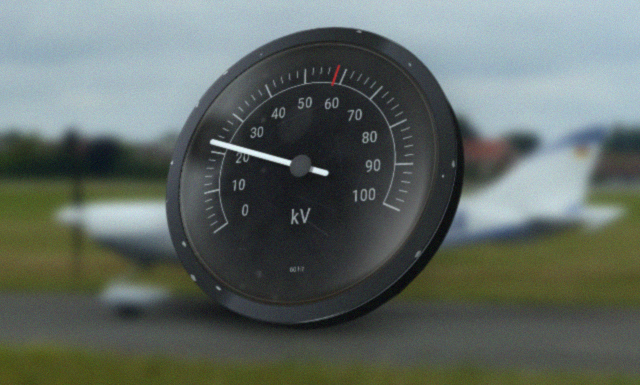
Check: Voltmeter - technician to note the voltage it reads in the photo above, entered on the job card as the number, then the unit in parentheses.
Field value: 22 (kV)
